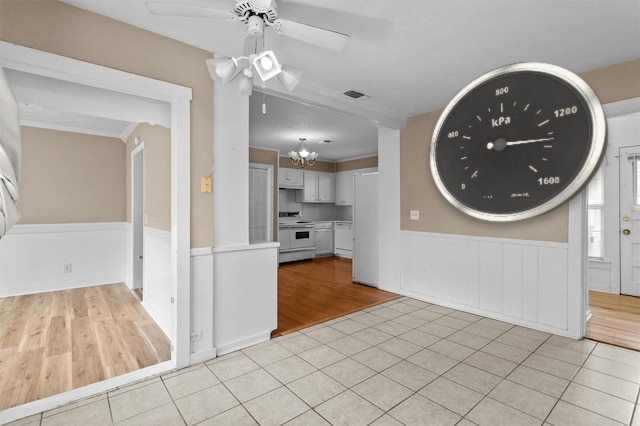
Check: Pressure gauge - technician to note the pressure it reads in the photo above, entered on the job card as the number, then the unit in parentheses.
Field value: 1350 (kPa)
